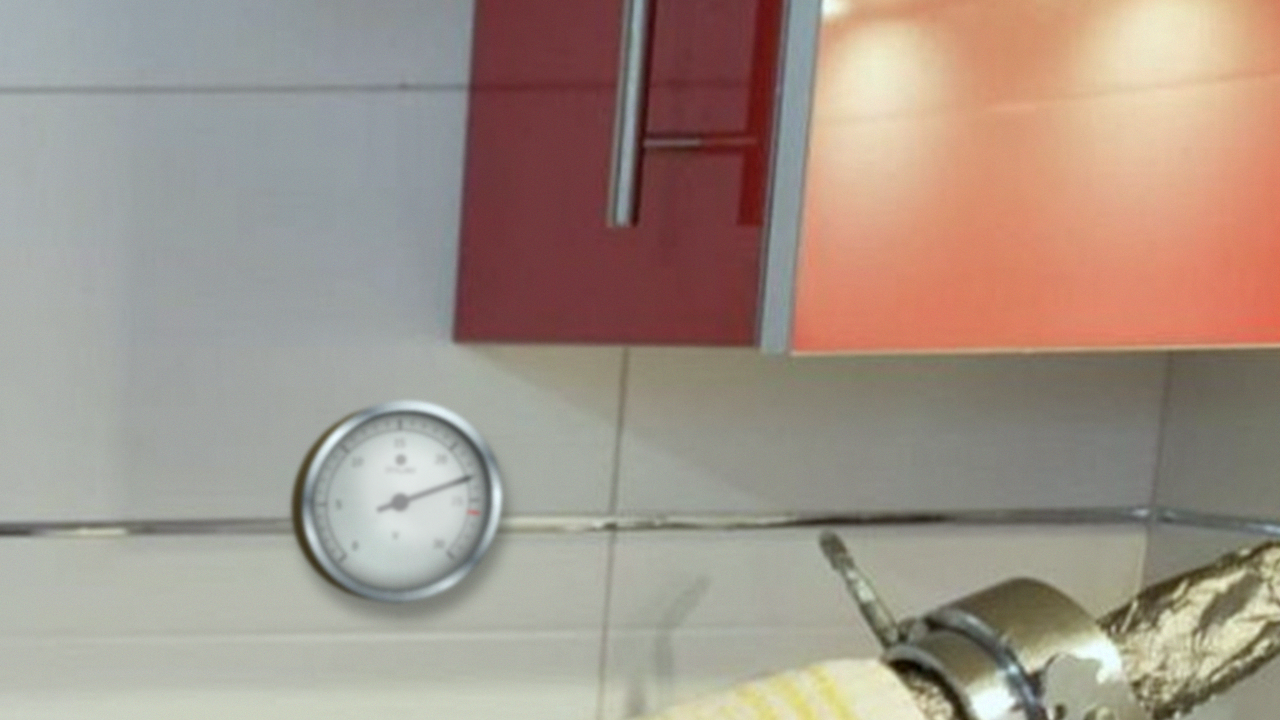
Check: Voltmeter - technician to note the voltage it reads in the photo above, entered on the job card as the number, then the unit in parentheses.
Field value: 23 (V)
